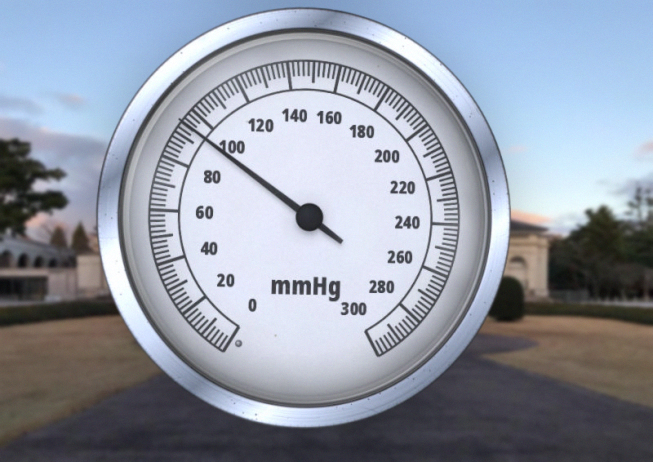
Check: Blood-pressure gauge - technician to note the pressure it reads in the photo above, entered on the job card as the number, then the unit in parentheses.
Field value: 94 (mmHg)
